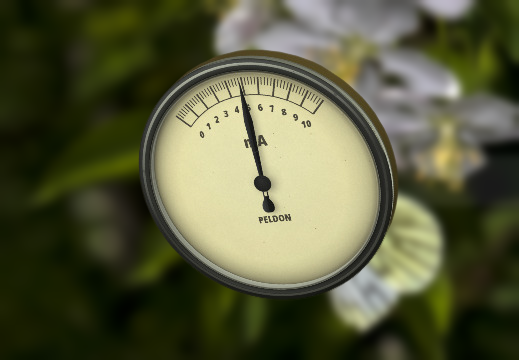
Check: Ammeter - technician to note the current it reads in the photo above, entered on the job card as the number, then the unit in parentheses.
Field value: 5 (mA)
